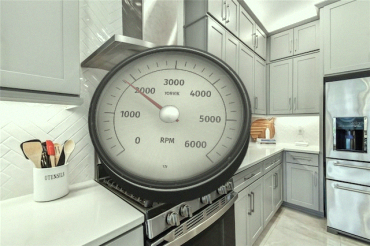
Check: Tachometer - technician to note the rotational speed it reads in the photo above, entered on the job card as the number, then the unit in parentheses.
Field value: 1800 (rpm)
